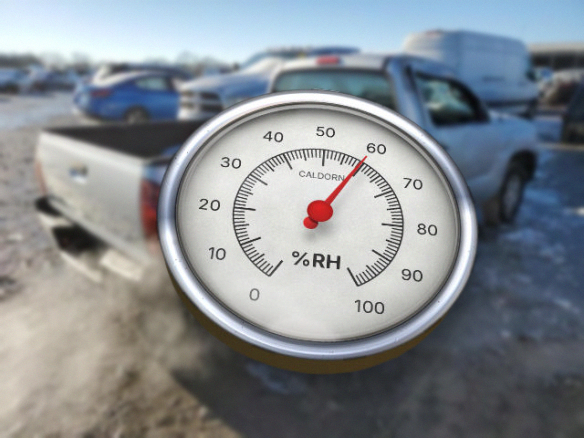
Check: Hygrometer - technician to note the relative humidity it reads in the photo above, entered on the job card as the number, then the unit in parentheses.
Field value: 60 (%)
